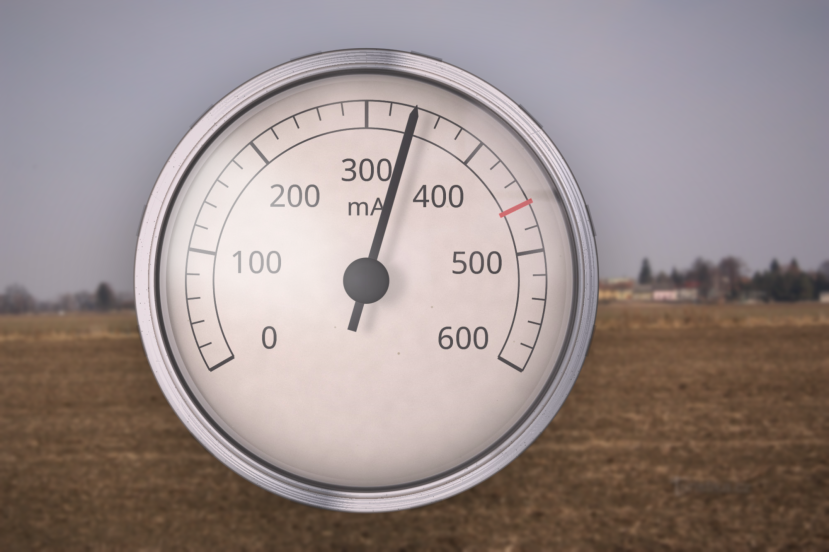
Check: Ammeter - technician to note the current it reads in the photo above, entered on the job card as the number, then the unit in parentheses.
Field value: 340 (mA)
